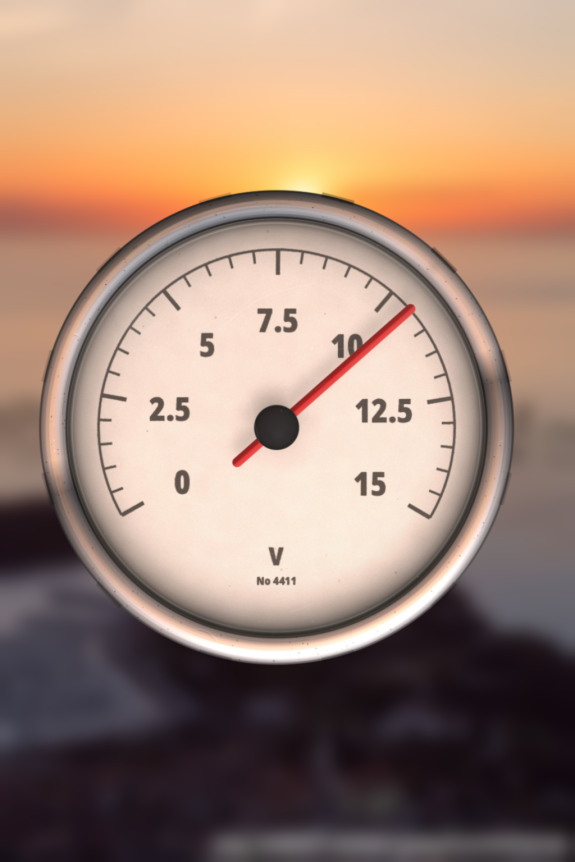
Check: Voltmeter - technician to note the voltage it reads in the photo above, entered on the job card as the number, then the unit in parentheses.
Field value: 10.5 (V)
